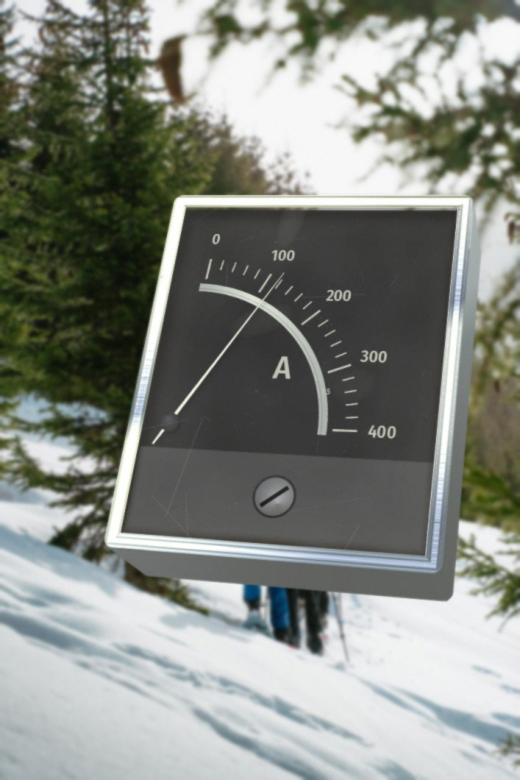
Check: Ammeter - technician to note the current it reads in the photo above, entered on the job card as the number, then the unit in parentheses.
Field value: 120 (A)
